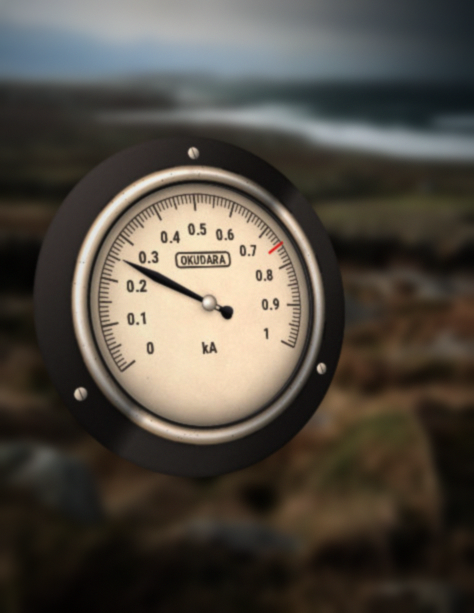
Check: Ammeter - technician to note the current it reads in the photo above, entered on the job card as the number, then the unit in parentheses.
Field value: 0.25 (kA)
